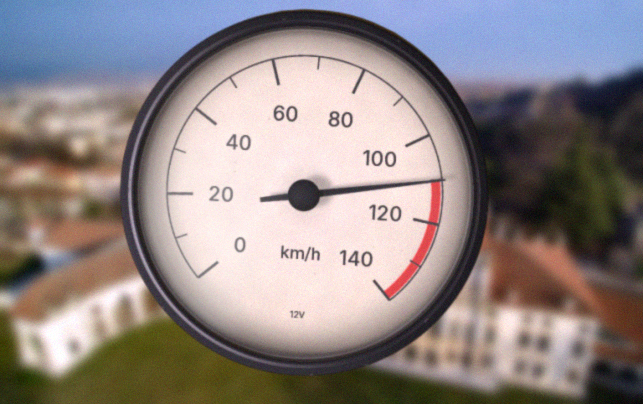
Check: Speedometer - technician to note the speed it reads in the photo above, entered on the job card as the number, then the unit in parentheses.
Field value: 110 (km/h)
